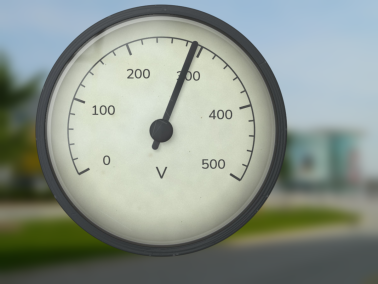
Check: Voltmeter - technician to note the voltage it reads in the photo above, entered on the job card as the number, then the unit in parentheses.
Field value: 290 (V)
